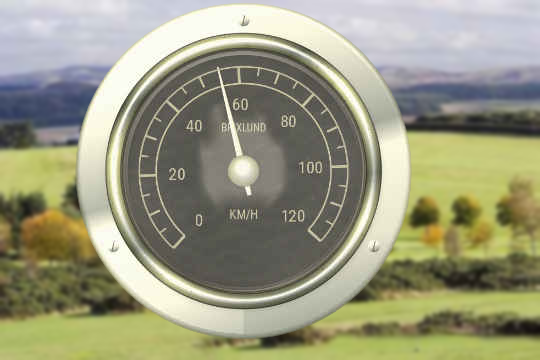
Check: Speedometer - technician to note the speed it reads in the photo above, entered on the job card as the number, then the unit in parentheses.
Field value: 55 (km/h)
